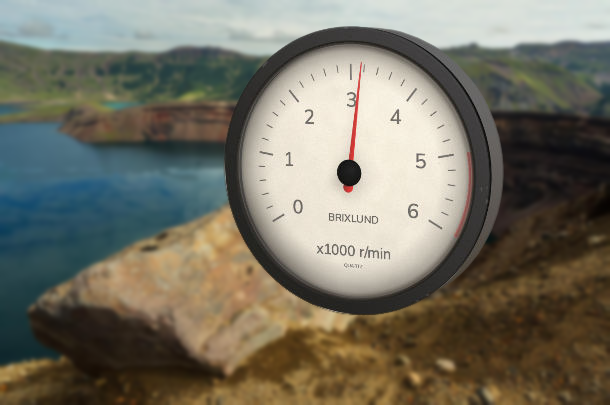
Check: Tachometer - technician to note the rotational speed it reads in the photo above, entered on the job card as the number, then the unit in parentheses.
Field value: 3200 (rpm)
